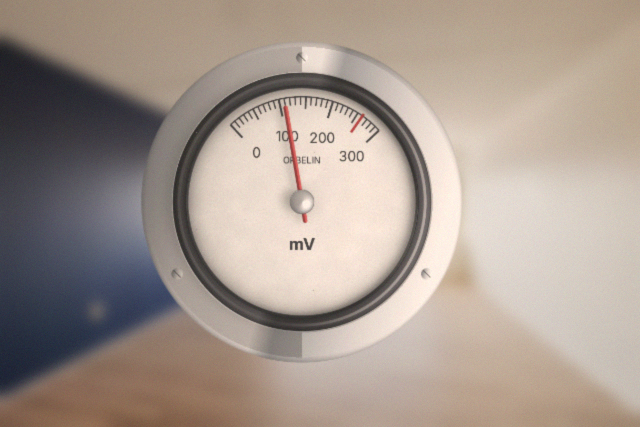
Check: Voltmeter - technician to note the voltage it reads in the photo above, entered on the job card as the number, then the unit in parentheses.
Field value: 110 (mV)
